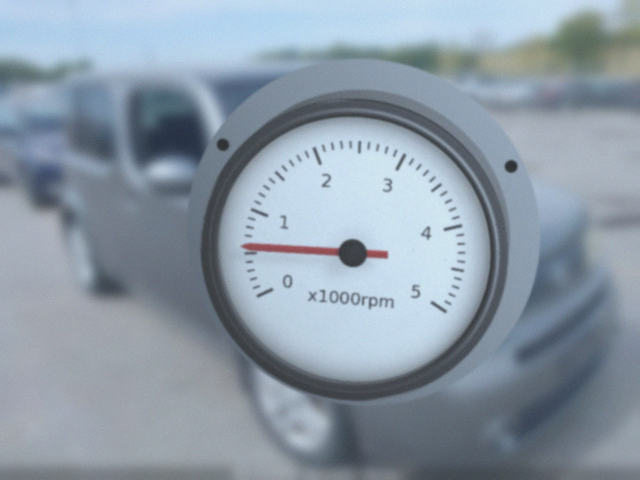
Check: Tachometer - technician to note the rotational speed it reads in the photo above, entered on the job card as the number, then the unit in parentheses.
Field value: 600 (rpm)
